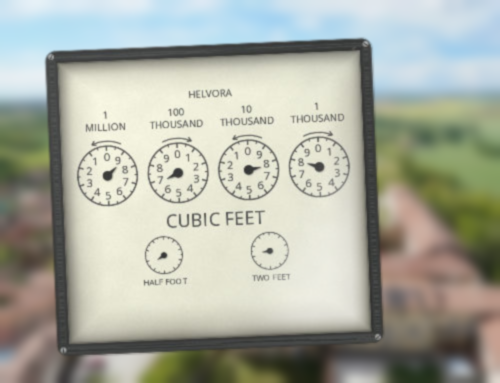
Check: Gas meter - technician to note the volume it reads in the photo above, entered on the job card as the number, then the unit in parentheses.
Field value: 867800 (ft³)
